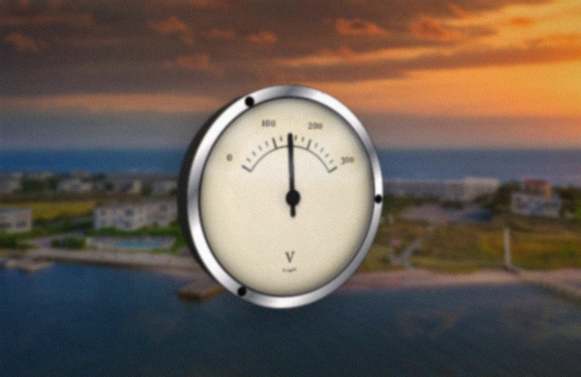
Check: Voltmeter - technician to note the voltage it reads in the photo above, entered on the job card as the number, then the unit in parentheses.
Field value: 140 (V)
